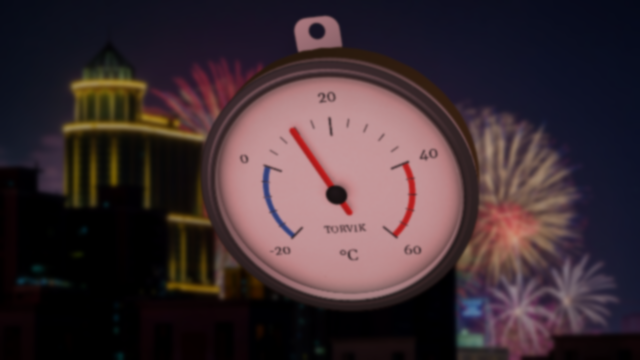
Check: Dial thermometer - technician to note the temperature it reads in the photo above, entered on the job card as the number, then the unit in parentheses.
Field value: 12 (°C)
